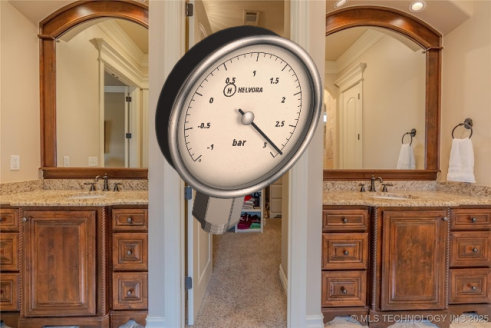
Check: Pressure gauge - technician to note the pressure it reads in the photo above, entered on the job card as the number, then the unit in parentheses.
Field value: 2.9 (bar)
